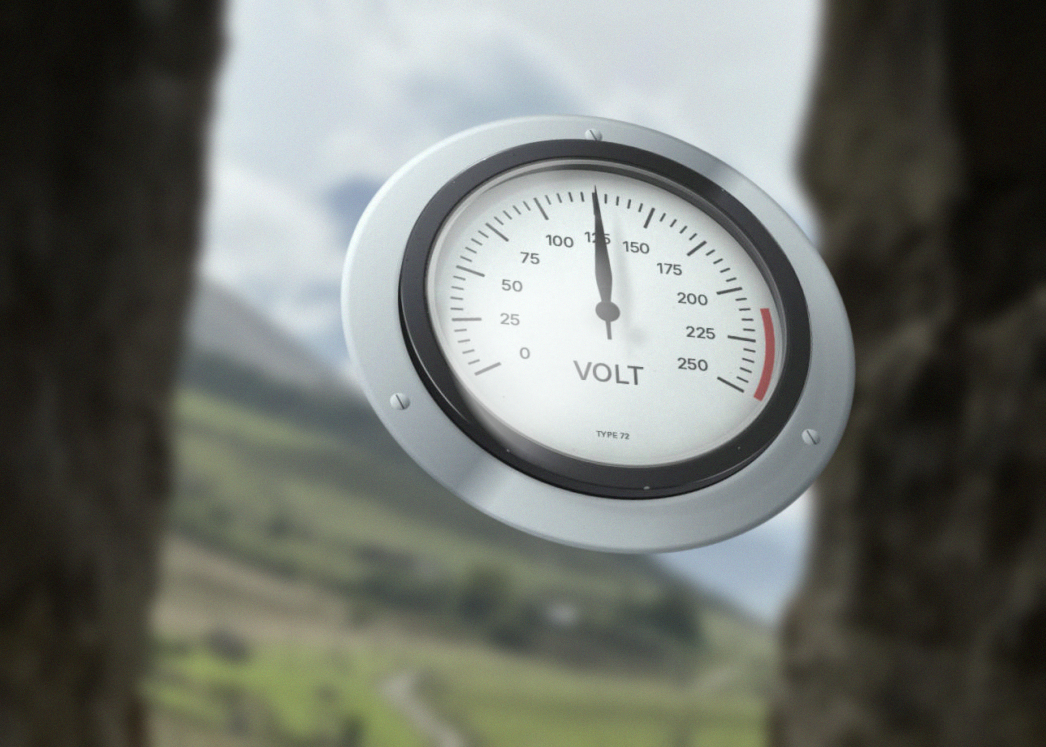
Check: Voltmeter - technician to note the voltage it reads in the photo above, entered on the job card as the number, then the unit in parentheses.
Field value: 125 (V)
